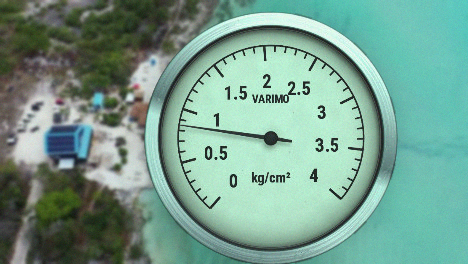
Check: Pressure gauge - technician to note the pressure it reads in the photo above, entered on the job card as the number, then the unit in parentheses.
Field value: 0.85 (kg/cm²)
